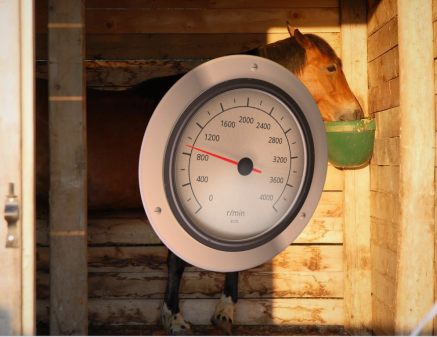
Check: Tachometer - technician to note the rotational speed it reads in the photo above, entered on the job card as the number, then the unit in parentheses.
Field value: 900 (rpm)
